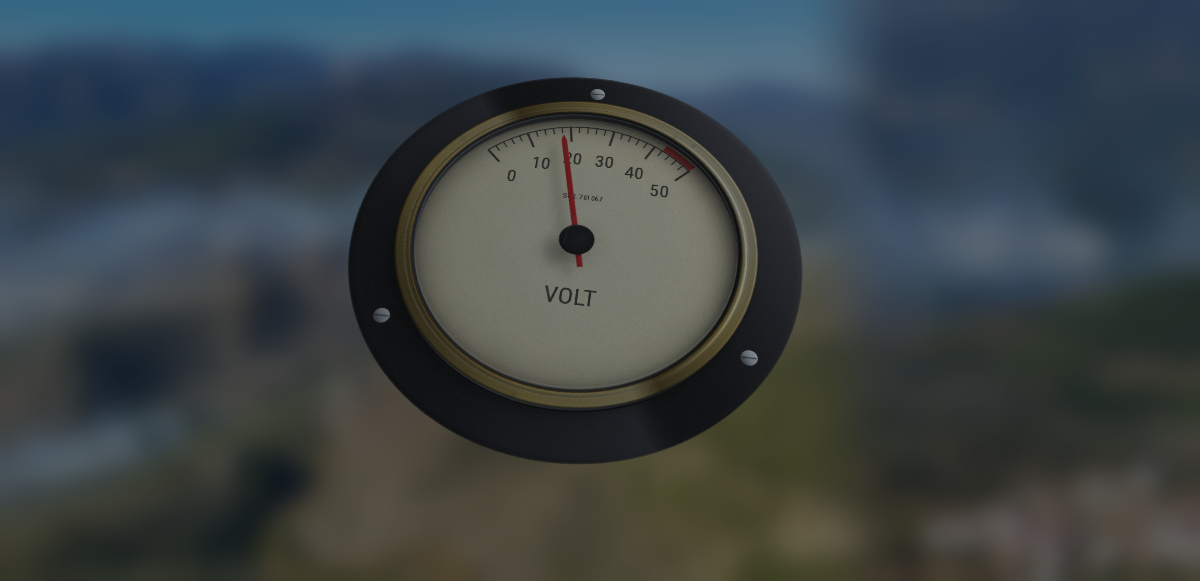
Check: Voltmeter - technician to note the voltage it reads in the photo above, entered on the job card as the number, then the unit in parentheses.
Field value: 18 (V)
